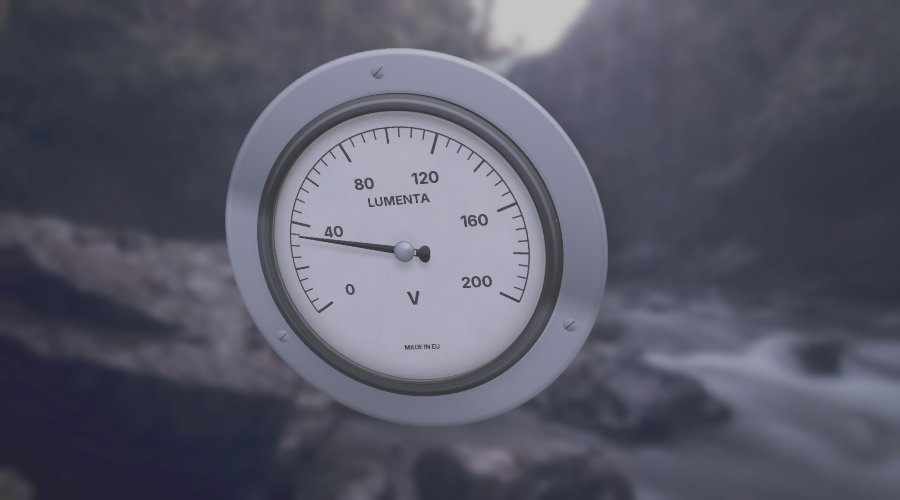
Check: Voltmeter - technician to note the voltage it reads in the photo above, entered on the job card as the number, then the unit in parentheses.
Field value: 35 (V)
